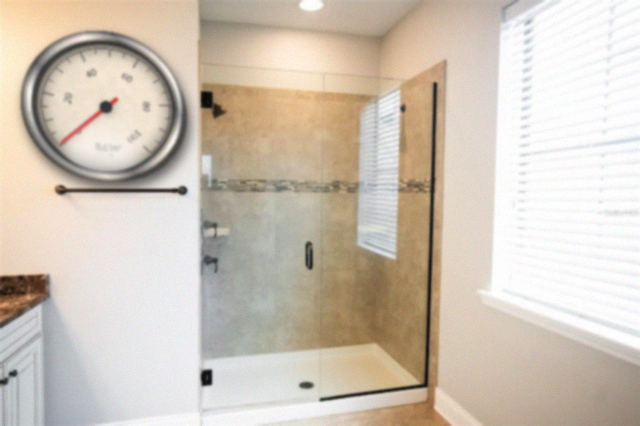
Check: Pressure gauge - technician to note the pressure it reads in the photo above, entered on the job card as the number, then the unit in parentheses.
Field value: 0 (psi)
